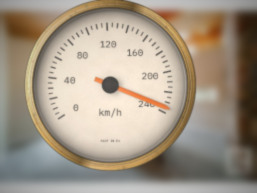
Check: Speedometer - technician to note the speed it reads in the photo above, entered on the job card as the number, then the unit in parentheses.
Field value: 235 (km/h)
